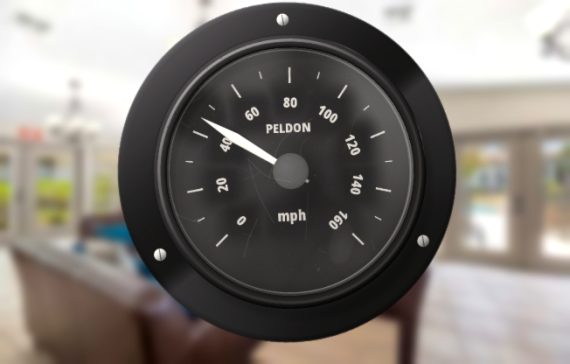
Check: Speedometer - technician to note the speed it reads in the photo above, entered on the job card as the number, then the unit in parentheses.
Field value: 45 (mph)
